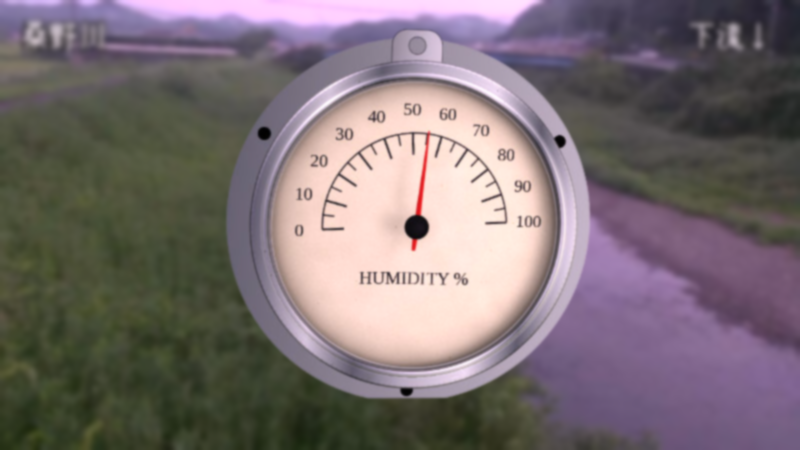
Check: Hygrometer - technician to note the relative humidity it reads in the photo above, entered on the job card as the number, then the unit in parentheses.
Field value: 55 (%)
